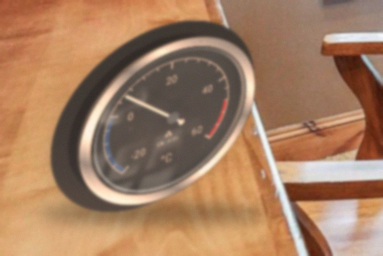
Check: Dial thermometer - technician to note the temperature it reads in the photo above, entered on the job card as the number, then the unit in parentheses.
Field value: 6 (°C)
